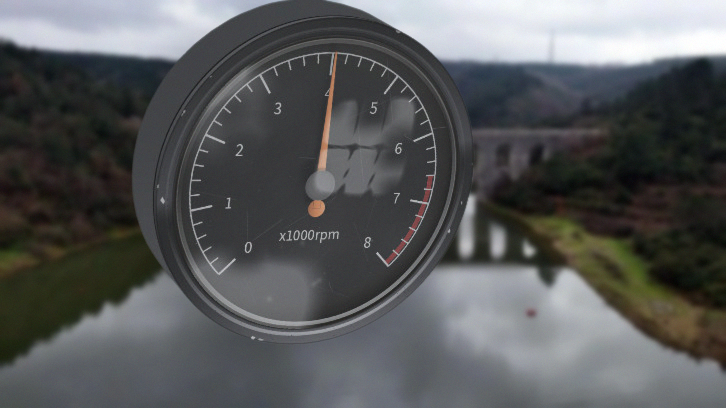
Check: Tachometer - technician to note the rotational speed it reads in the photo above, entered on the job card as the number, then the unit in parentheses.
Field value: 4000 (rpm)
